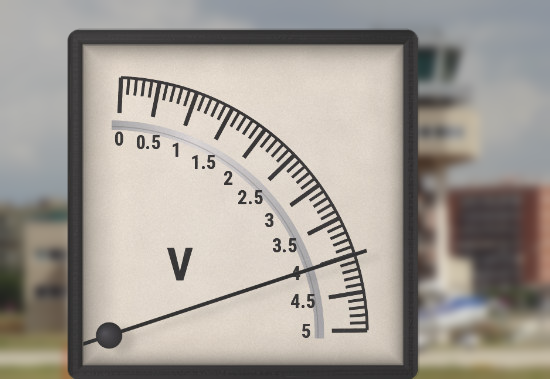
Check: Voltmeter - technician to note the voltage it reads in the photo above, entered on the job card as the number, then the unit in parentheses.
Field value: 4 (V)
